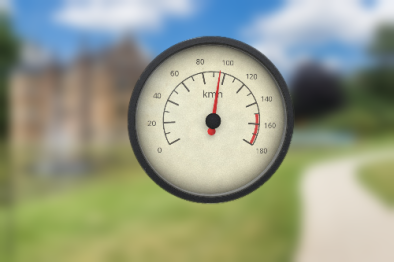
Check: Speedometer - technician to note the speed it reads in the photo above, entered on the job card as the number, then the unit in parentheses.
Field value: 95 (km/h)
